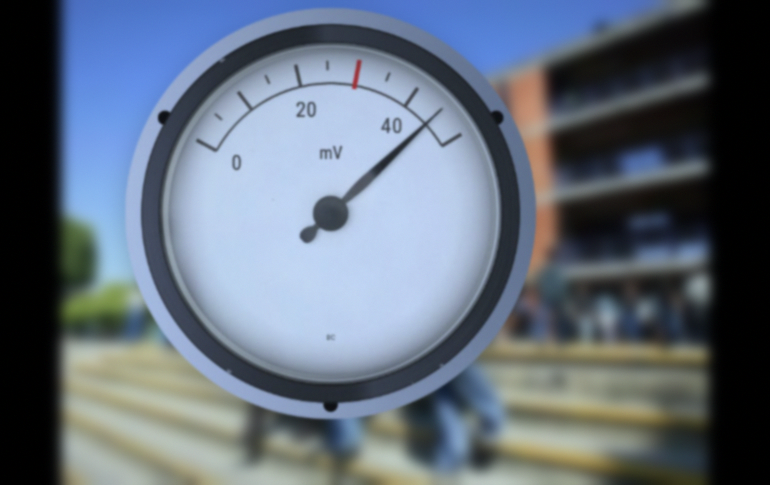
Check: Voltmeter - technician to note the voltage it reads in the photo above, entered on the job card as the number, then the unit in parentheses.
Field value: 45 (mV)
